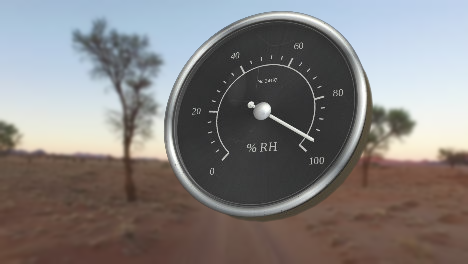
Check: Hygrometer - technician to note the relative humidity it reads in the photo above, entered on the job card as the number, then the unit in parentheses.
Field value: 96 (%)
